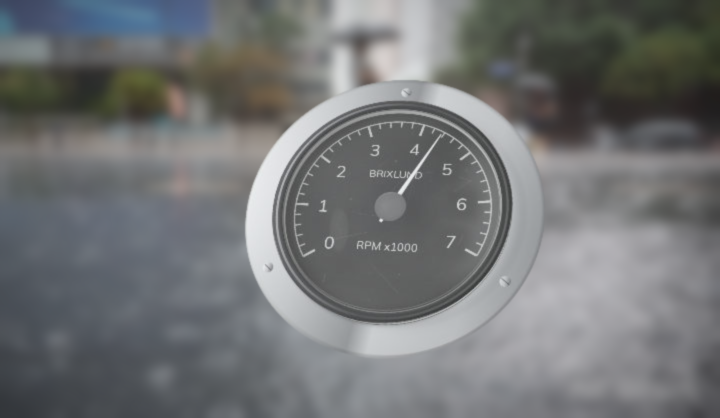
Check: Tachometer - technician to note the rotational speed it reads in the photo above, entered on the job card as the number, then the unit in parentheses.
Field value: 4400 (rpm)
